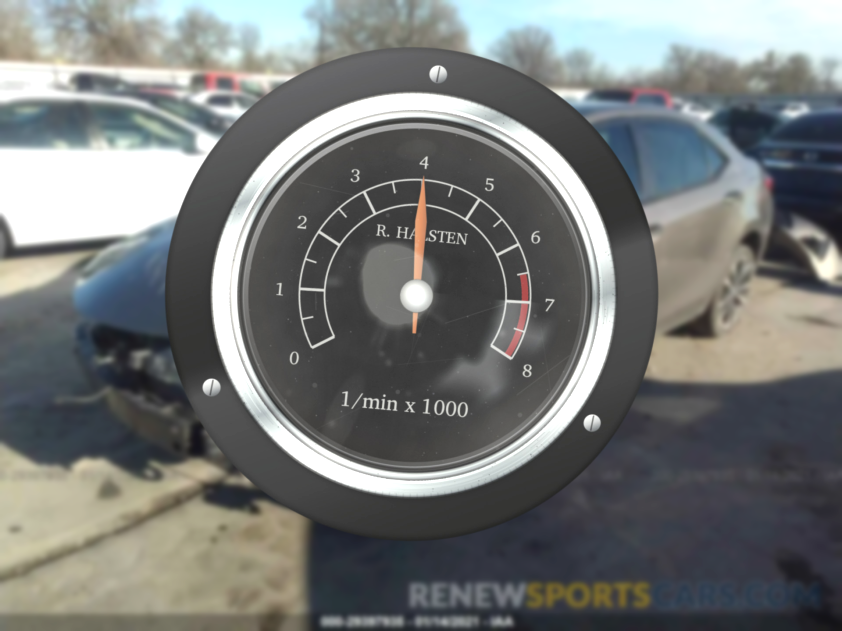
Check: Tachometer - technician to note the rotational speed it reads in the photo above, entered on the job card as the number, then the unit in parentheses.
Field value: 4000 (rpm)
